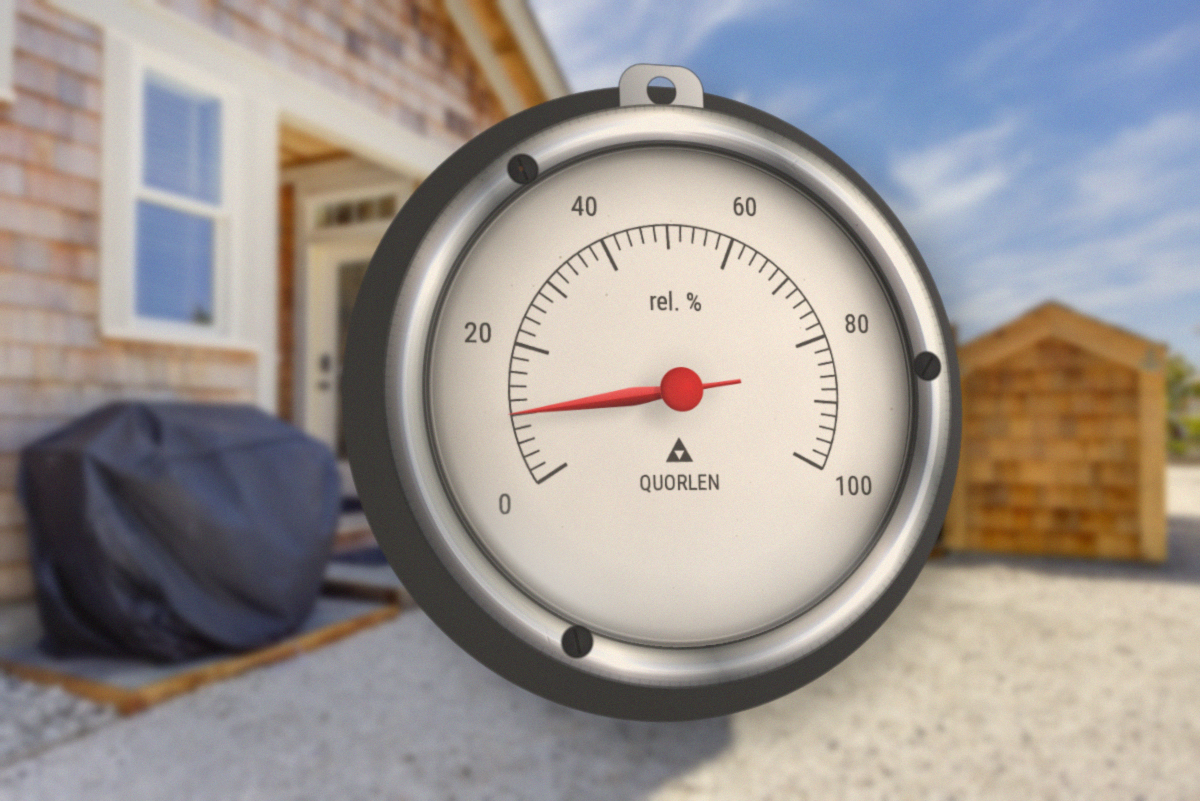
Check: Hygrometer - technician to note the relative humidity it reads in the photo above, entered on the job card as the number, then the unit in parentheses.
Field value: 10 (%)
